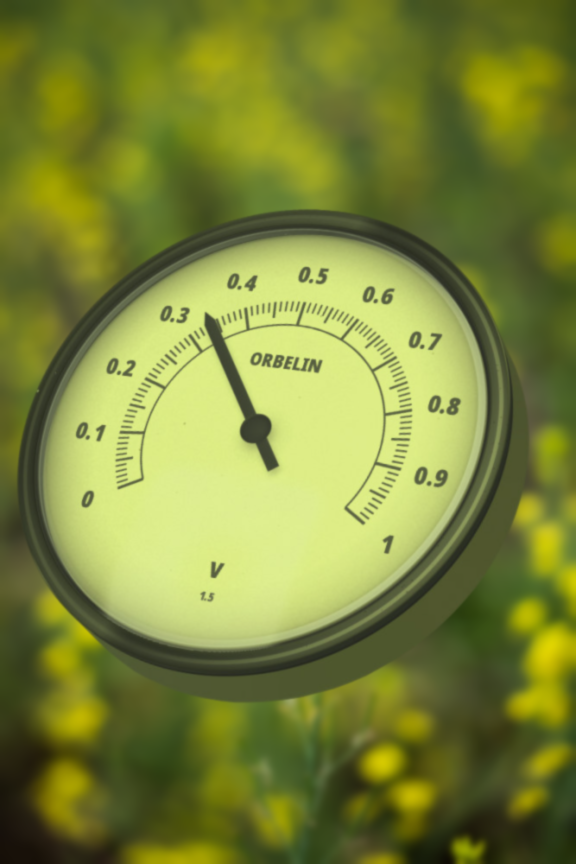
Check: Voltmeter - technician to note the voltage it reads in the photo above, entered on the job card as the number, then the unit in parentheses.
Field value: 0.34 (V)
